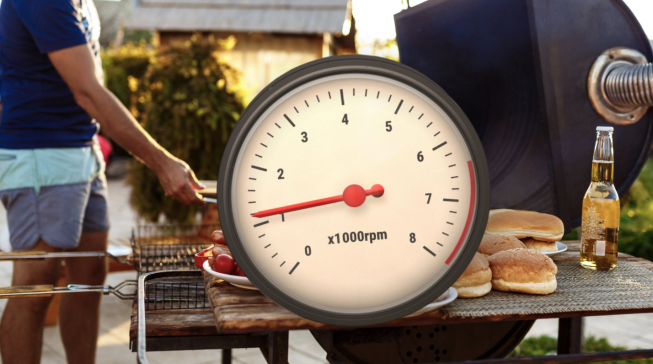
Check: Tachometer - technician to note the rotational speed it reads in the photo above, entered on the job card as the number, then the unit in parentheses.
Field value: 1200 (rpm)
